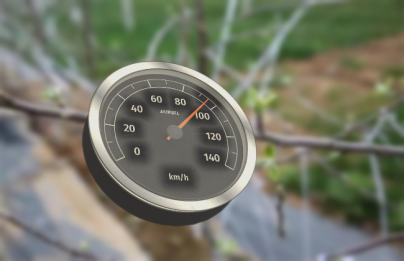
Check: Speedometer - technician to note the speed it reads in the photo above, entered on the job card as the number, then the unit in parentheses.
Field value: 95 (km/h)
